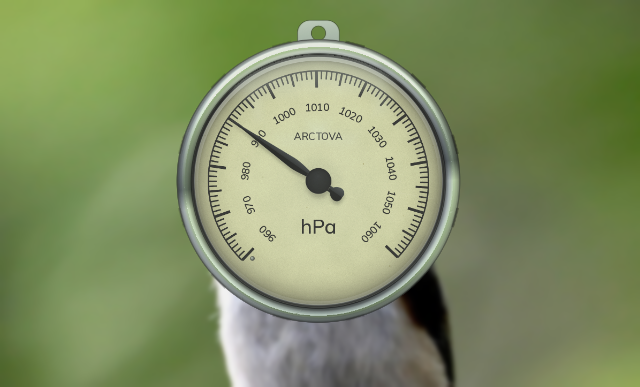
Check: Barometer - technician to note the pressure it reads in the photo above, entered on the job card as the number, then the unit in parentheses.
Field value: 990 (hPa)
